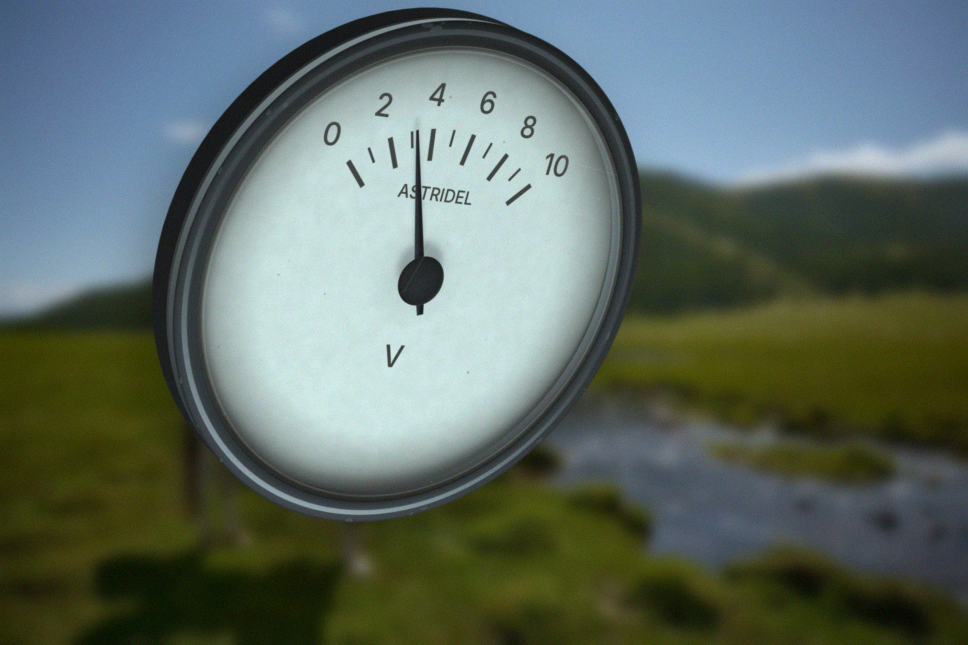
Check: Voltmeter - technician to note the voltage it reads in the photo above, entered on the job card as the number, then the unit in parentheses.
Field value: 3 (V)
